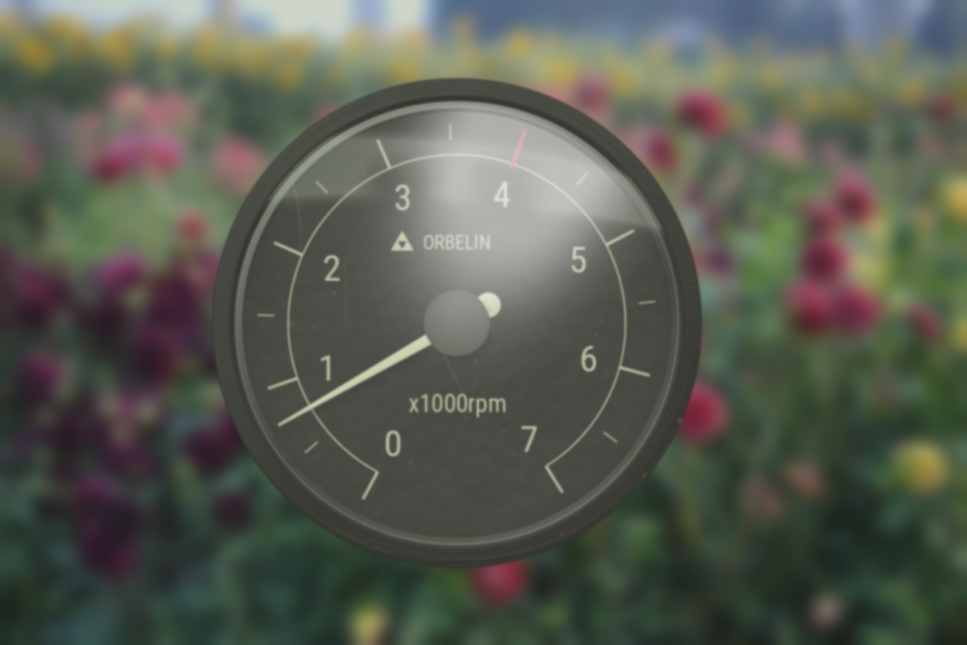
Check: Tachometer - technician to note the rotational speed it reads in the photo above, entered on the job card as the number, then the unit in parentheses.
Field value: 750 (rpm)
